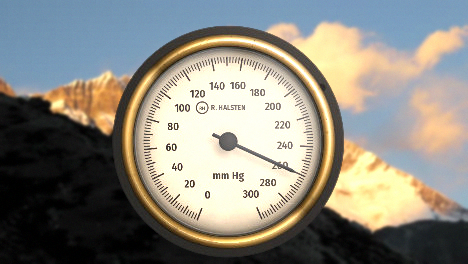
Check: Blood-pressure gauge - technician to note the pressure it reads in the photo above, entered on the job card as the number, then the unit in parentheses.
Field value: 260 (mmHg)
